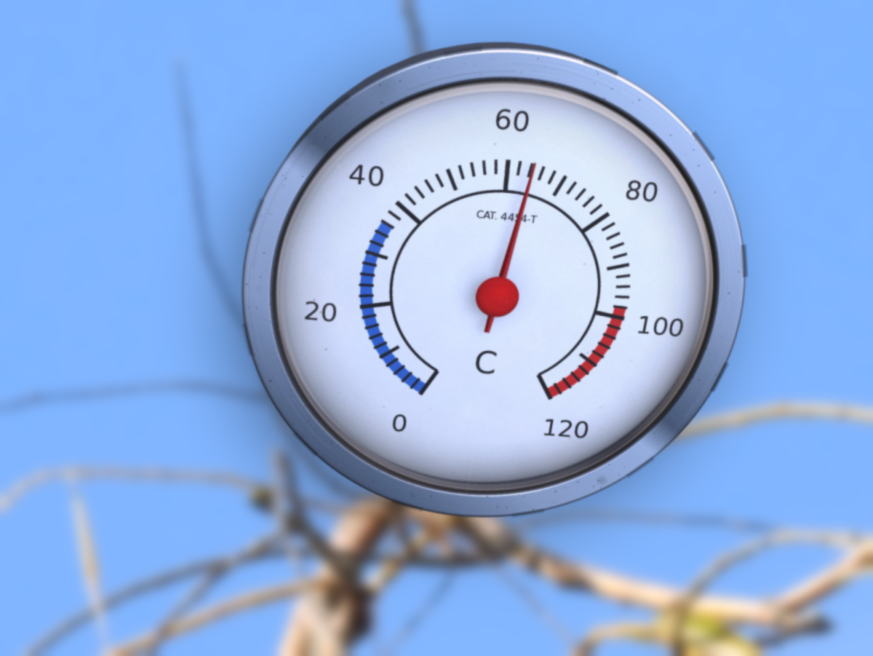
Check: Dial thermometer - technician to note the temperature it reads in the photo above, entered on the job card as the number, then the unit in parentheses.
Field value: 64 (°C)
